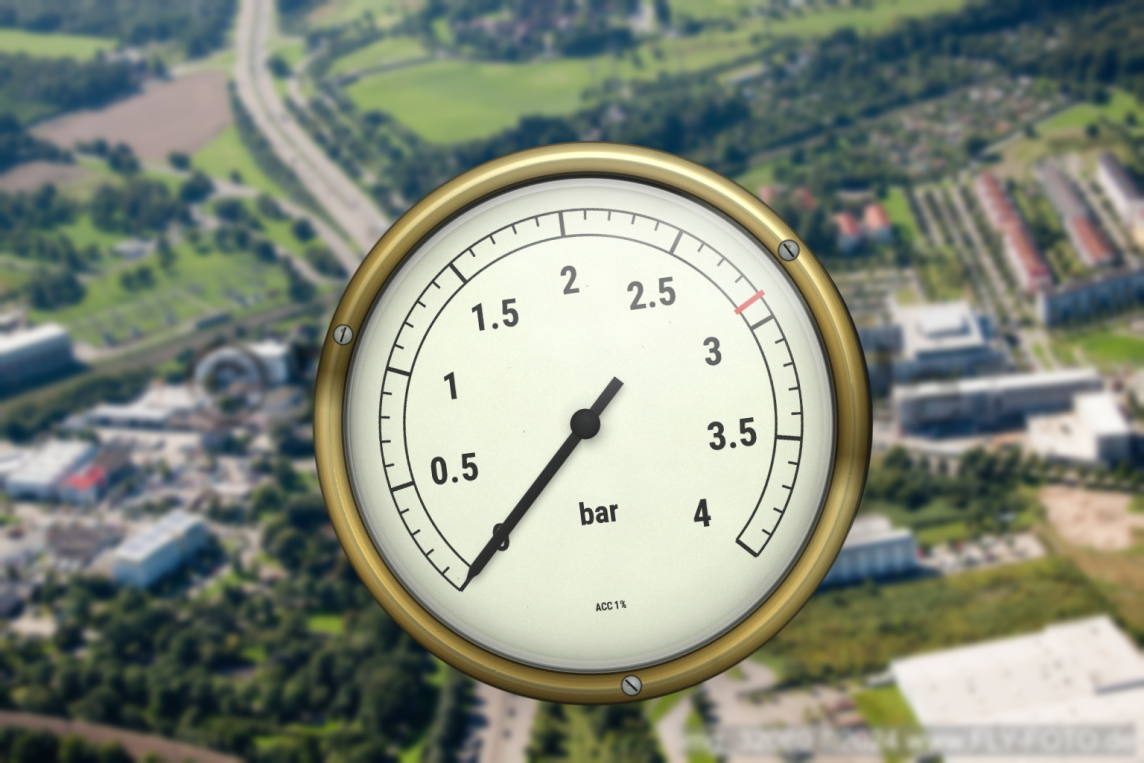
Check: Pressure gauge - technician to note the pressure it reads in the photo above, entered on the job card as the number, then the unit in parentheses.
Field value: 0 (bar)
